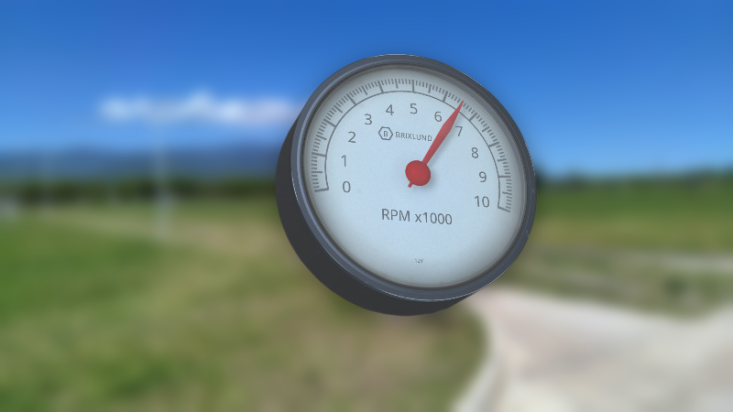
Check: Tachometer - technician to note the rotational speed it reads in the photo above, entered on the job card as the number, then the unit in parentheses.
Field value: 6500 (rpm)
